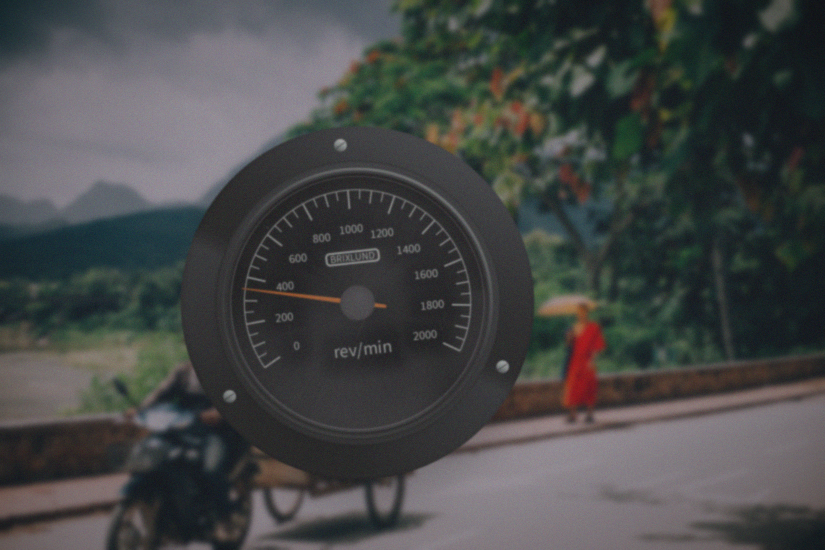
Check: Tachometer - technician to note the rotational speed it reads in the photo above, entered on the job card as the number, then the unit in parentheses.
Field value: 350 (rpm)
